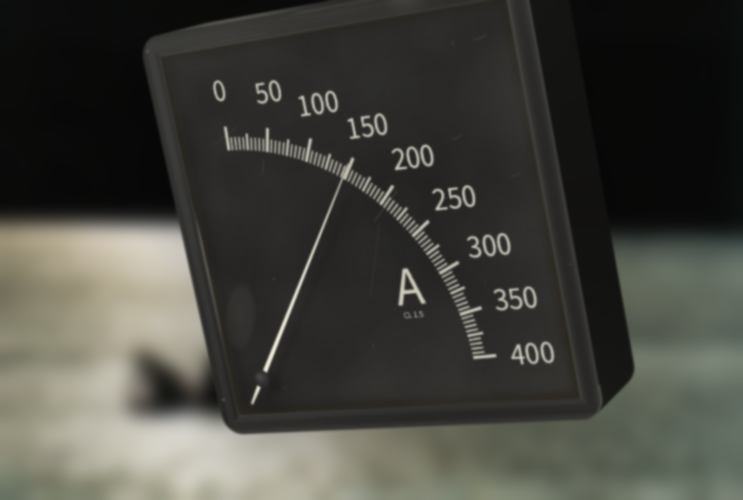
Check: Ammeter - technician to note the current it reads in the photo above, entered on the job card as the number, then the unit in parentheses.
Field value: 150 (A)
